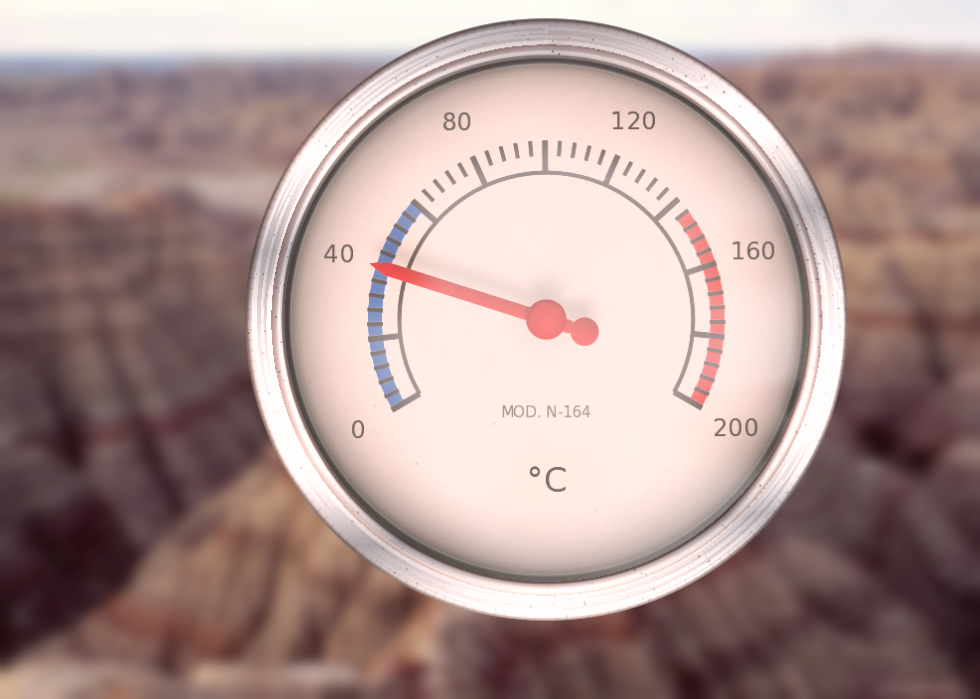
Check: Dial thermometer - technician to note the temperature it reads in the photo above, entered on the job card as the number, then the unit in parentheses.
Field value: 40 (°C)
